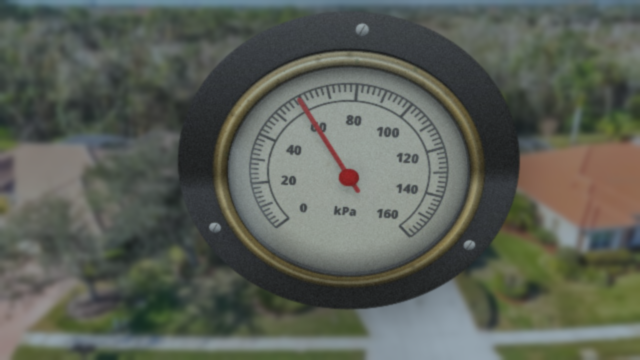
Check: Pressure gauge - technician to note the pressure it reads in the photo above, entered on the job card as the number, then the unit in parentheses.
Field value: 60 (kPa)
